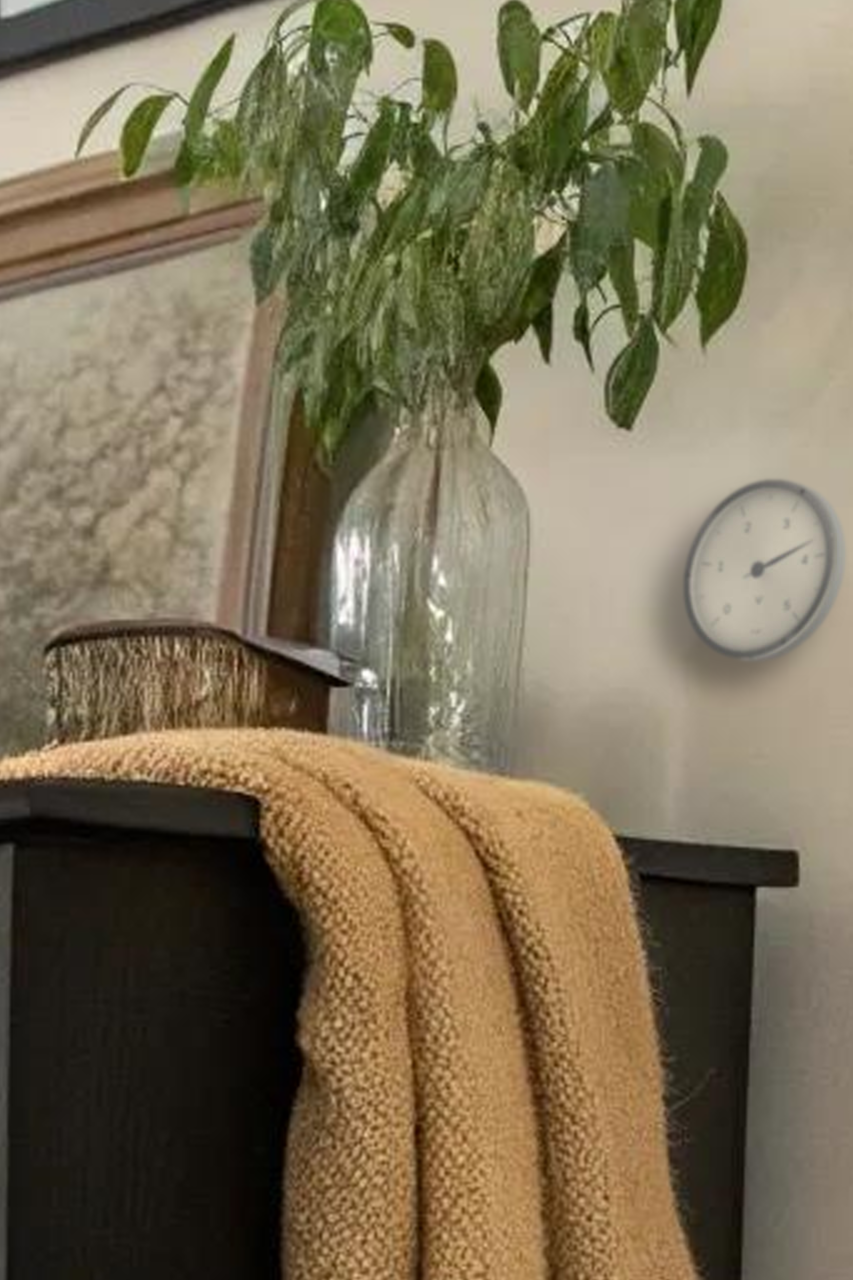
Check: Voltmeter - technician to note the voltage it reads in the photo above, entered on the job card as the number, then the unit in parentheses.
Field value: 3.75 (V)
